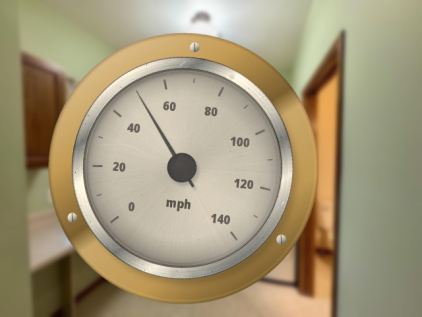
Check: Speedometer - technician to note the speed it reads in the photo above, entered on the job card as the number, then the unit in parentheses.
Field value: 50 (mph)
